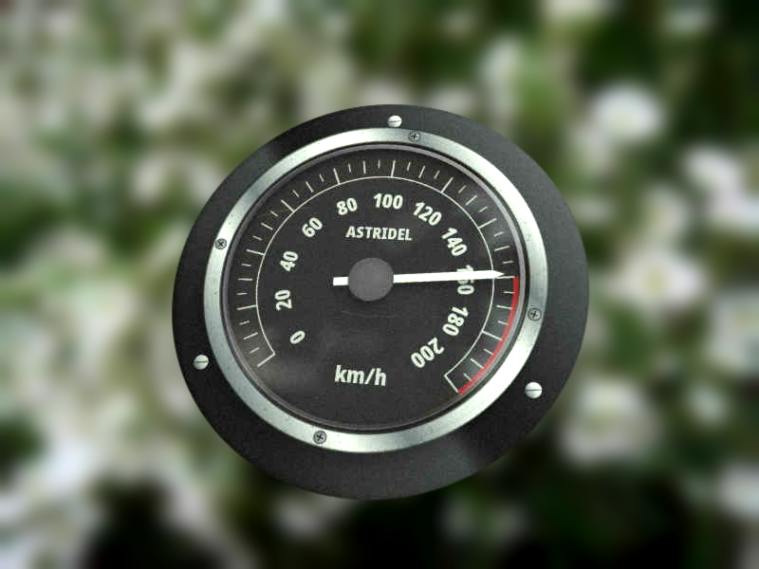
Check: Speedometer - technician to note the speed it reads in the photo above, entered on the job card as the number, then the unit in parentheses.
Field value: 160 (km/h)
